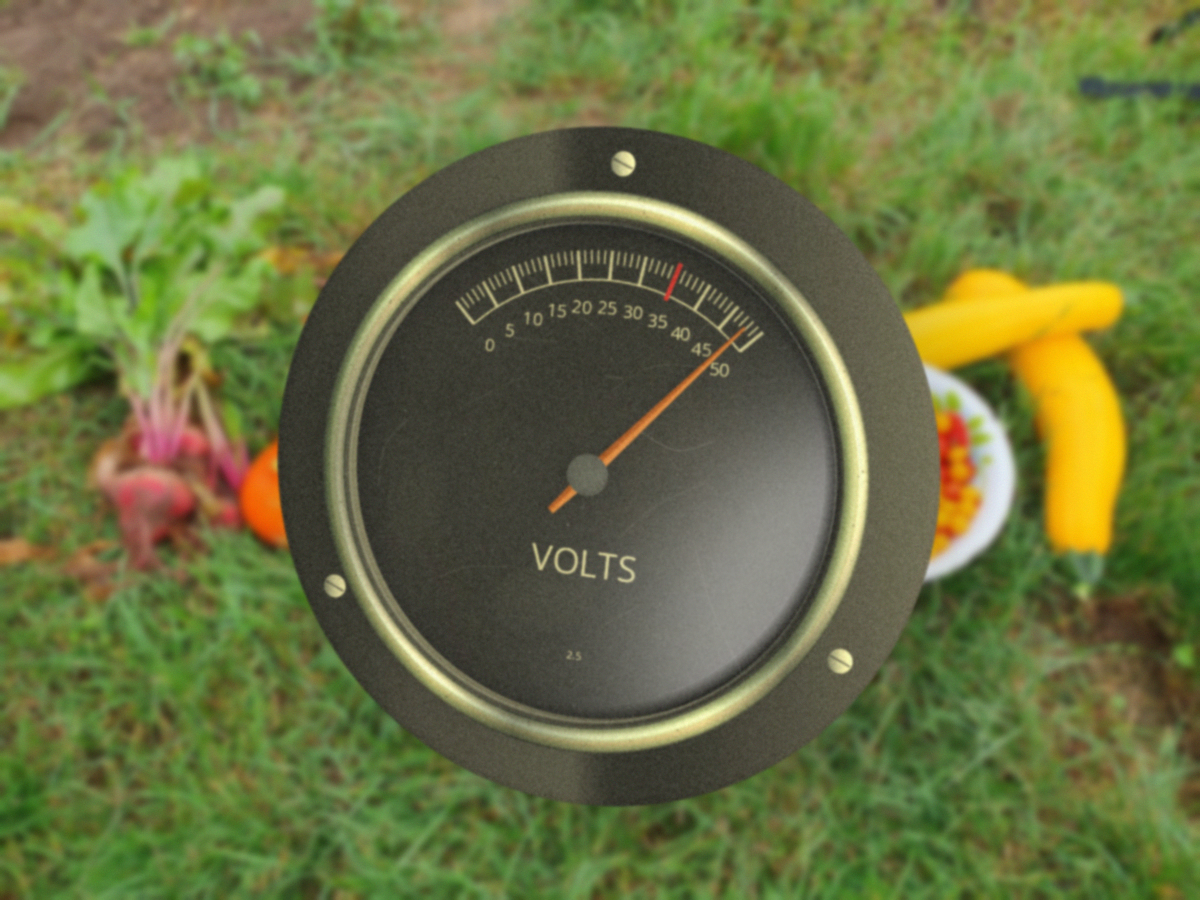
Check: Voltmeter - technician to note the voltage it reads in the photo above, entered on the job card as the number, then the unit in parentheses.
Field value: 48 (V)
